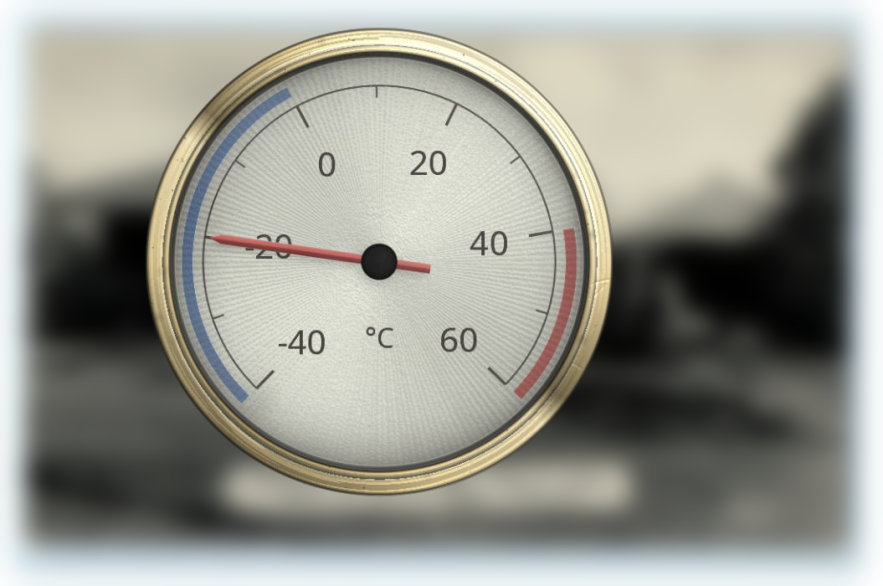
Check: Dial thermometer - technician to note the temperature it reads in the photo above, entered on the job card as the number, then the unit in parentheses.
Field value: -20 (°C)
